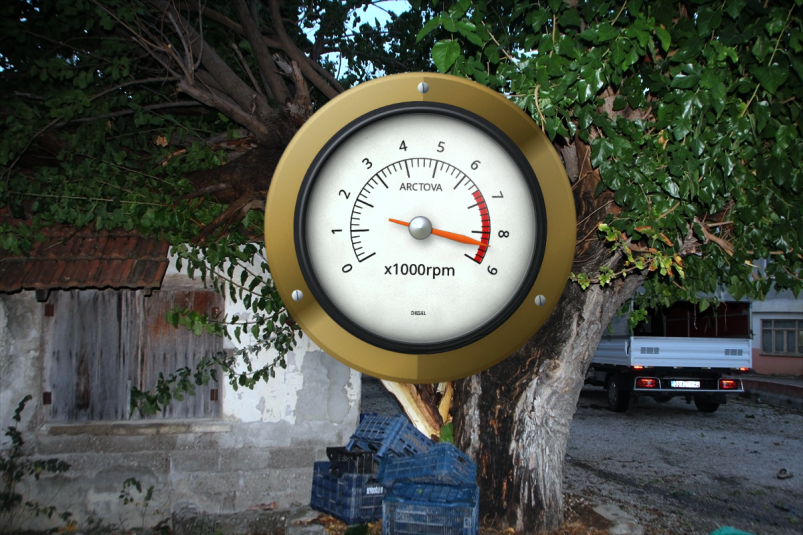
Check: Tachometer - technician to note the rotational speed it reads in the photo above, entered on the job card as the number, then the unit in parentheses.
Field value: 8400 (rpm)
